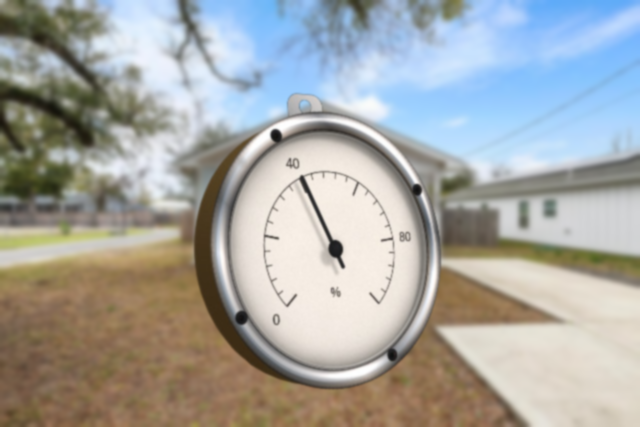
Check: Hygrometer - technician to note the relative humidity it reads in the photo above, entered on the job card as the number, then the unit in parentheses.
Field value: 40 (%)
